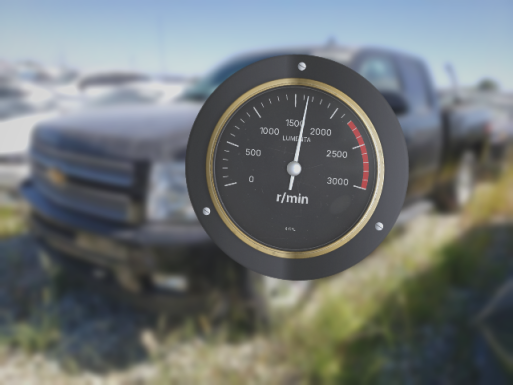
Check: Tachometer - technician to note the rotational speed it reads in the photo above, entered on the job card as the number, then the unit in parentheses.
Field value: 1650 (rpm)
